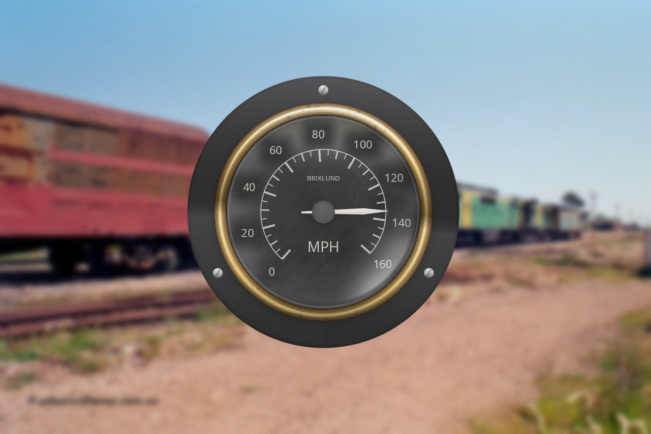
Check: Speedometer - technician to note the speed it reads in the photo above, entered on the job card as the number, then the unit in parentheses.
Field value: 135 (mph)
